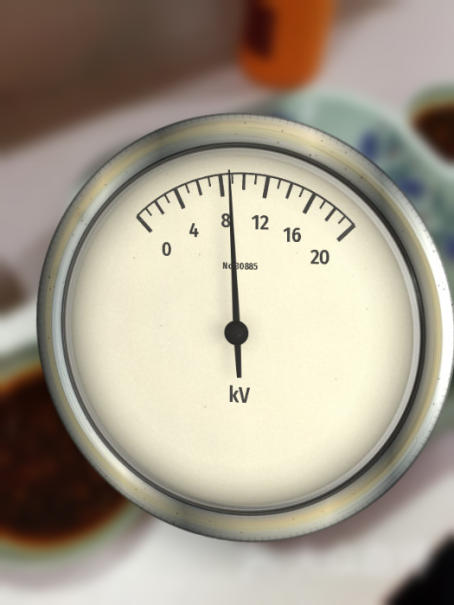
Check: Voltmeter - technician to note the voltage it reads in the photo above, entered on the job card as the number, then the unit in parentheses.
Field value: 9 (kV)
